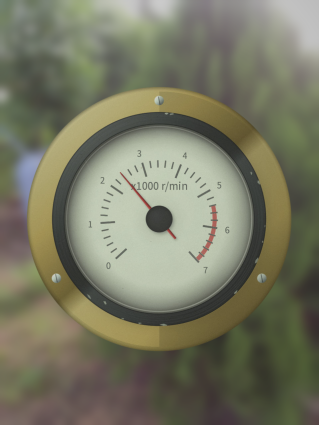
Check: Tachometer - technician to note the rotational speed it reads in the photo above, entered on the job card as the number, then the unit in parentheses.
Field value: 2400 (rpm)
